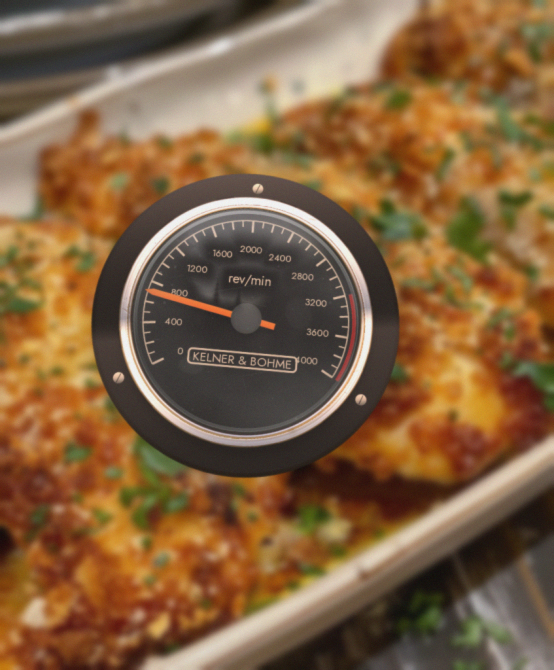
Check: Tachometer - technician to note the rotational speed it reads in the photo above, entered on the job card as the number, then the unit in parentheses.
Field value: 700 (rpm)
